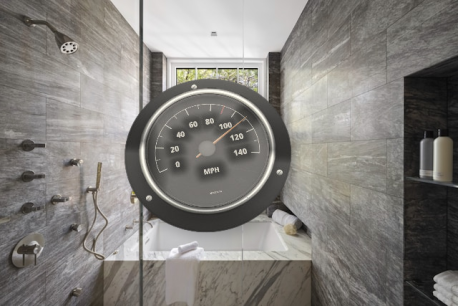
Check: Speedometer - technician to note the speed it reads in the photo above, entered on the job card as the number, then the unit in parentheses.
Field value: 110 (mph)
